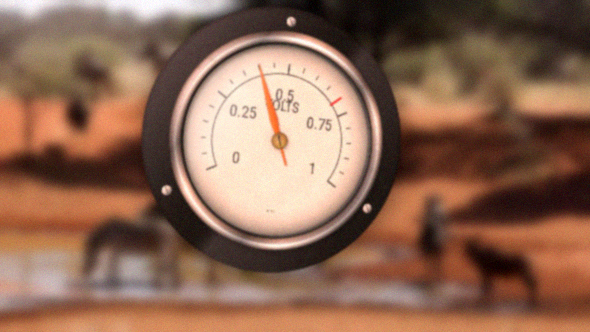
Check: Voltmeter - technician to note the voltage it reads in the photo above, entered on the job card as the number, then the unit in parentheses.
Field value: 0.4 (V)
